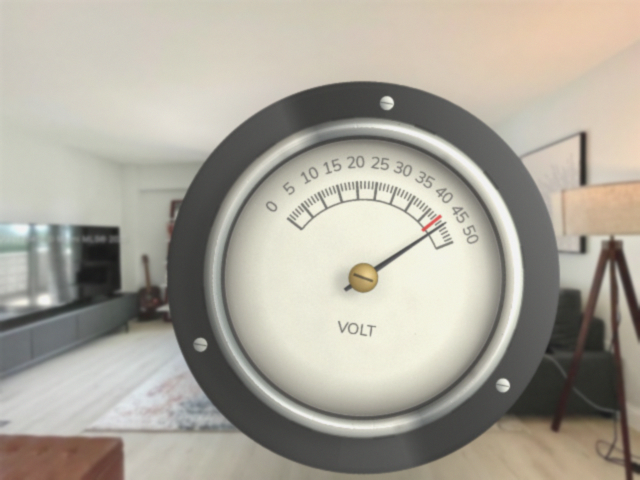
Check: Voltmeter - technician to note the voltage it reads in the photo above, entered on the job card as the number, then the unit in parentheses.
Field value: 45 (V)
